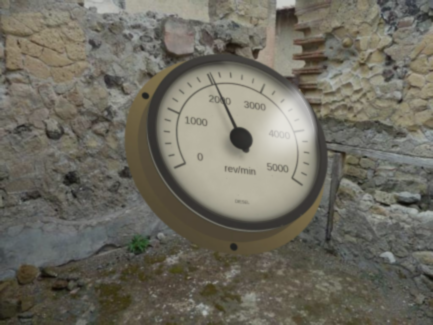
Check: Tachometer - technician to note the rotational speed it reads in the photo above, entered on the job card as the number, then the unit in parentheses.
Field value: 2000 (rpm)
